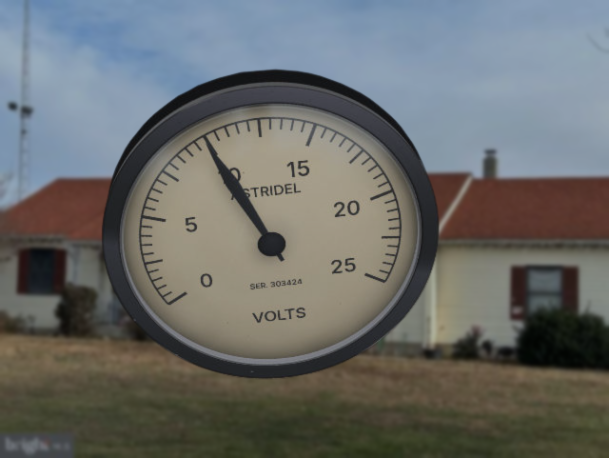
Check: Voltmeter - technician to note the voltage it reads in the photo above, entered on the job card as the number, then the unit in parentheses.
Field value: 10 (V)
